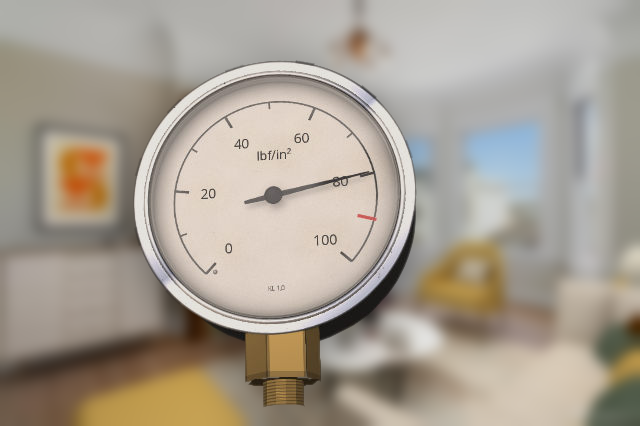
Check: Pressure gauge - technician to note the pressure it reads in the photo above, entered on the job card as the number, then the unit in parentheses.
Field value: 80 (psi)
